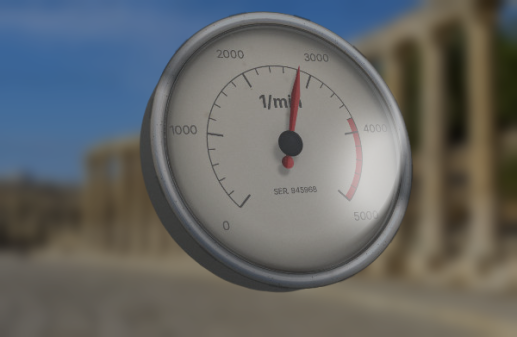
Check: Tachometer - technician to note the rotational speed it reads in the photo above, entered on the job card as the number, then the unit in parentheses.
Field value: 2800 (rpm)
